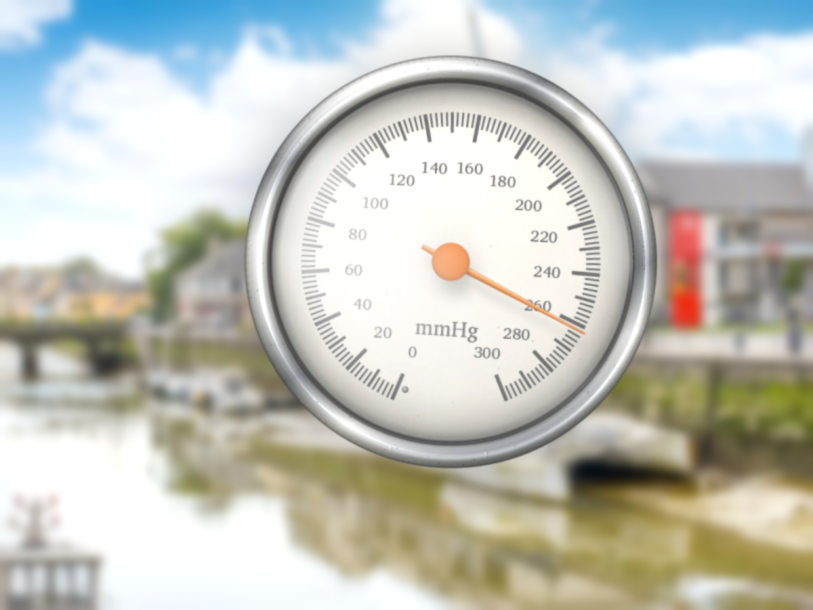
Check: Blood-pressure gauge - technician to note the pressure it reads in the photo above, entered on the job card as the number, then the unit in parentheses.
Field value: 262 (mmHg)
